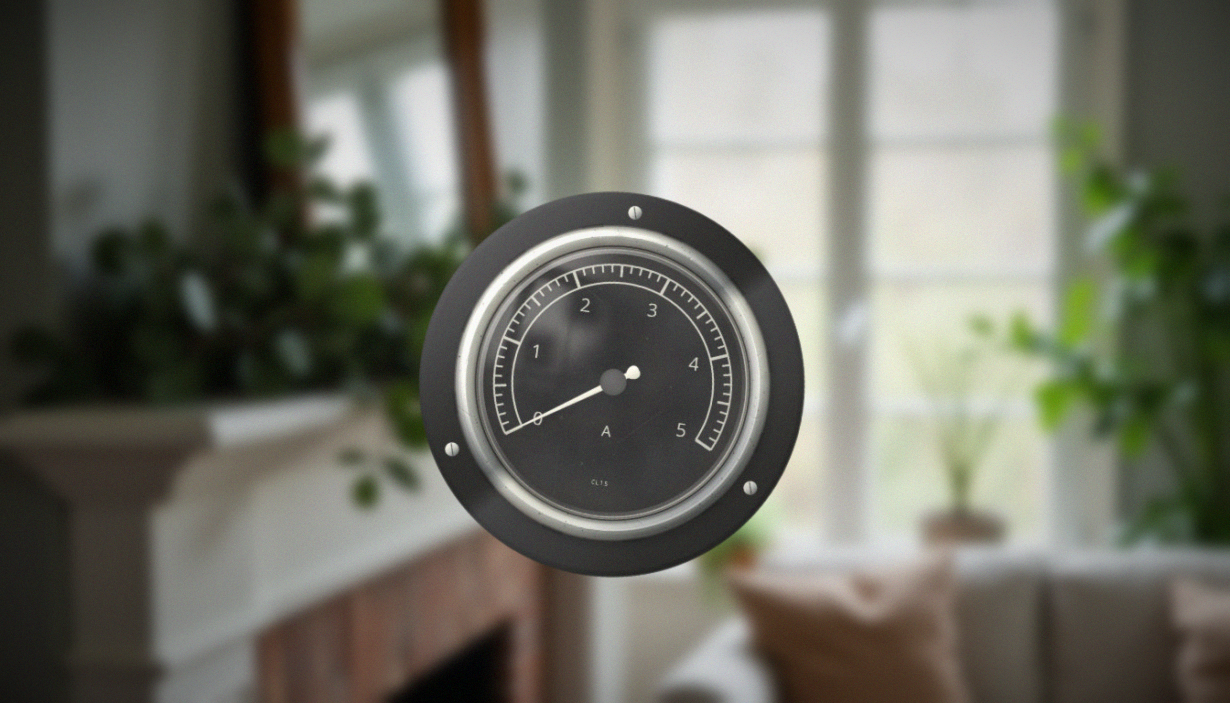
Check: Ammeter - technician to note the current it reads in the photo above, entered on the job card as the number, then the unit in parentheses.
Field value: 0 (A)
